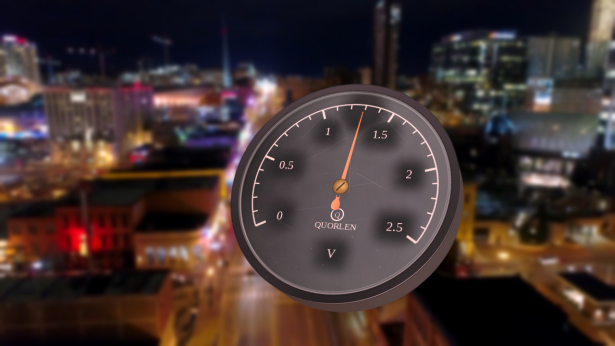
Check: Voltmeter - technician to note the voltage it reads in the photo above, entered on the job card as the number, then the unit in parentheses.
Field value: 1.3 (V)
